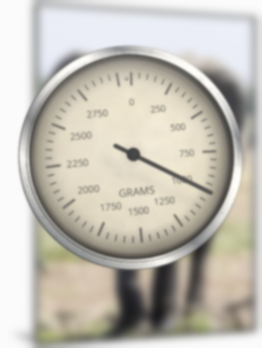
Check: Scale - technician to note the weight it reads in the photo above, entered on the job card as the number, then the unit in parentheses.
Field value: 1000 (g)
